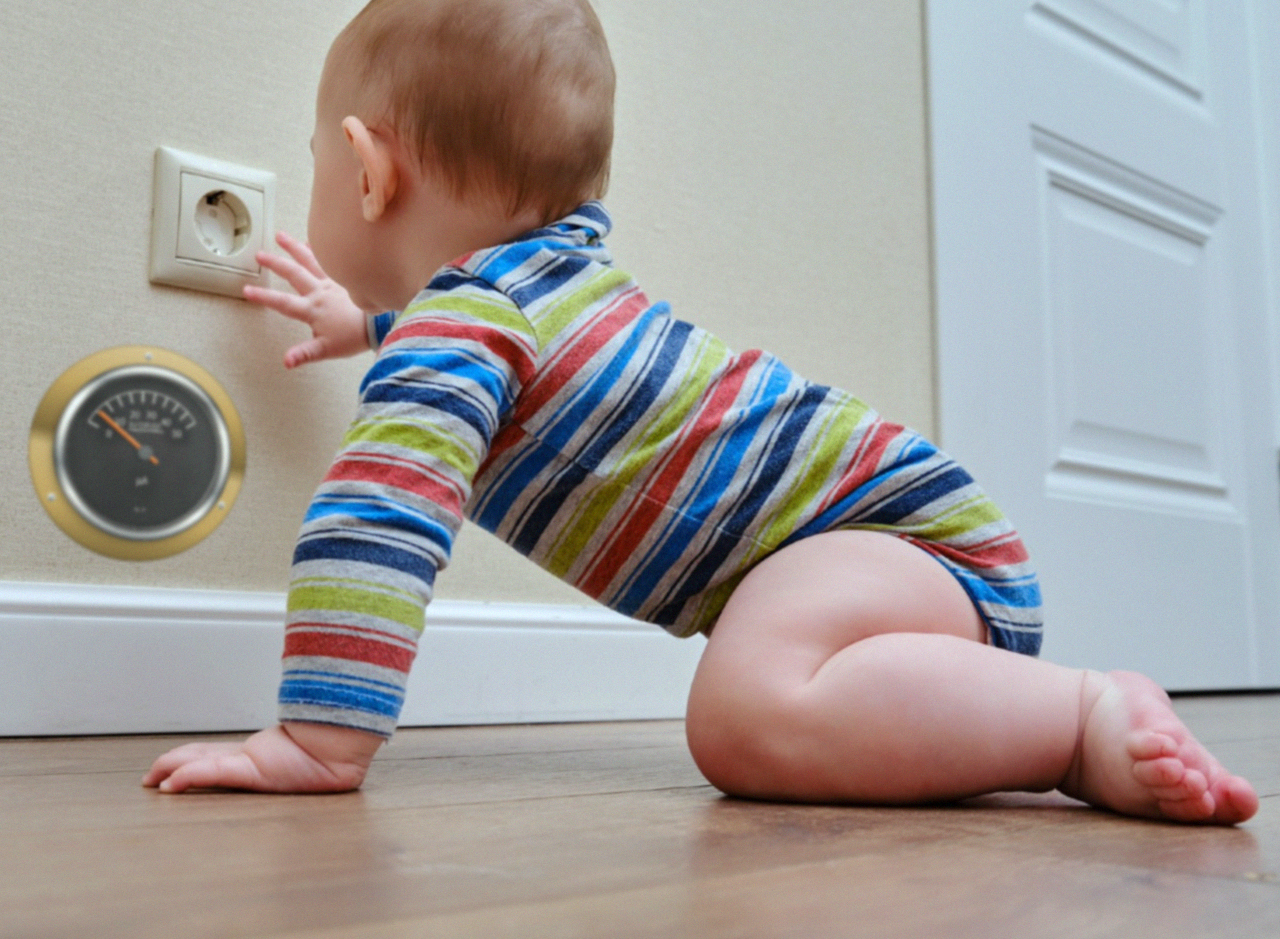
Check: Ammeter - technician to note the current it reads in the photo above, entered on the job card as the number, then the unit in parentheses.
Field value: 5 (µA)
